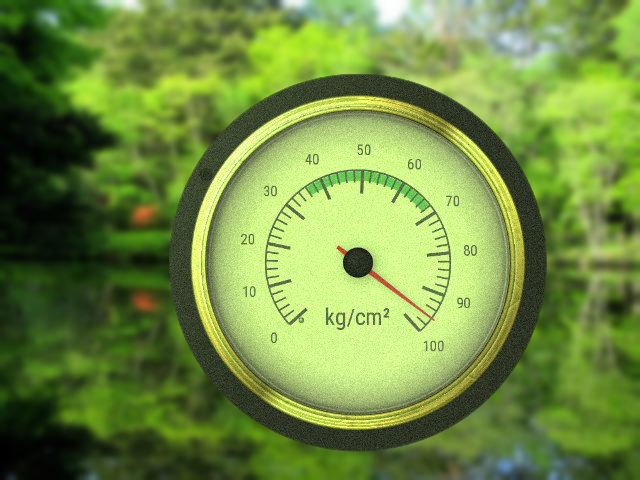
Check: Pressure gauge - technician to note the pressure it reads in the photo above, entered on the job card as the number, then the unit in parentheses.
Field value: 96 (kg/cm²)
